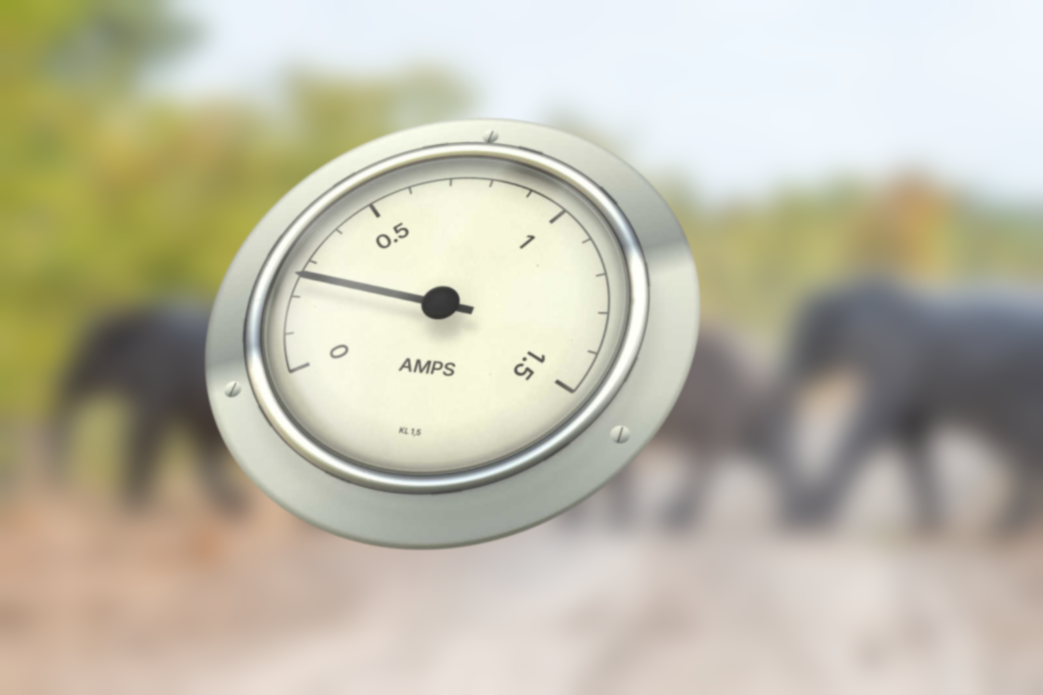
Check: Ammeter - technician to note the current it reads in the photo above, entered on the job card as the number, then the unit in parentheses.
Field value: 0.25 (A)
